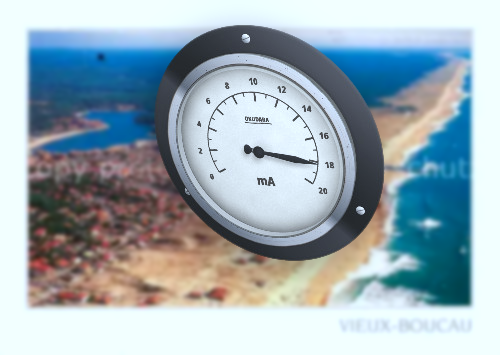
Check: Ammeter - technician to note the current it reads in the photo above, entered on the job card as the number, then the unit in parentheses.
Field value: 18 (mA)
